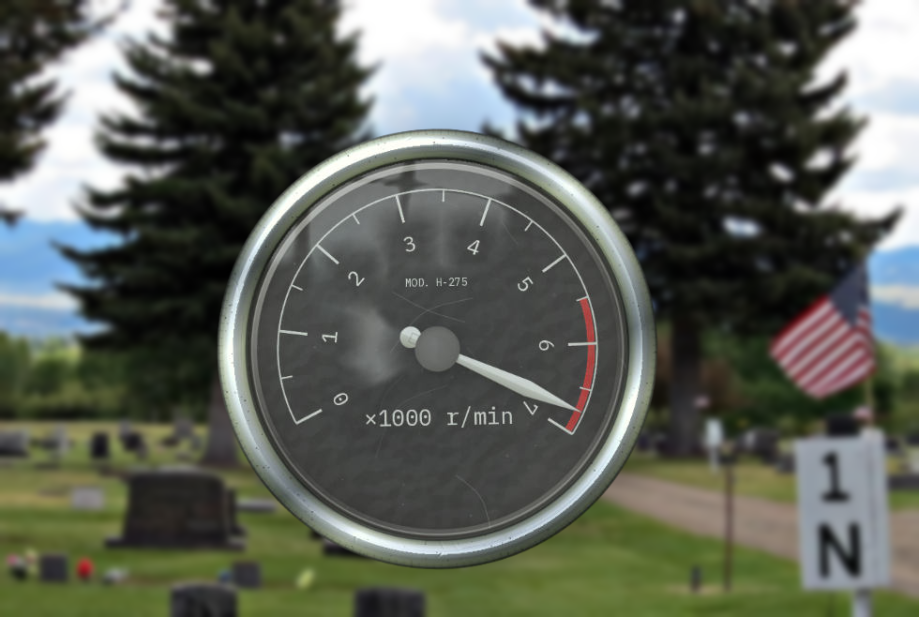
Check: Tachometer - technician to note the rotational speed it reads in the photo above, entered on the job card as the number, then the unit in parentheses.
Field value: 6750 (rpm)
